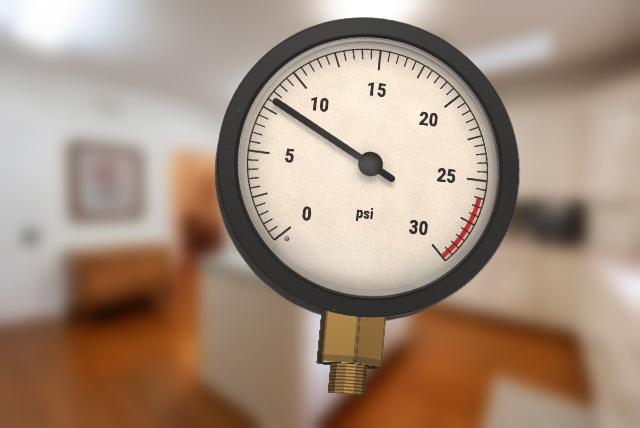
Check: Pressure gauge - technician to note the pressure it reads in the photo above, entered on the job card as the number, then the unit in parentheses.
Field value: 8 (psi)
